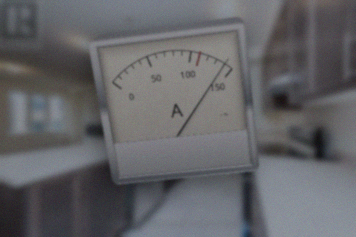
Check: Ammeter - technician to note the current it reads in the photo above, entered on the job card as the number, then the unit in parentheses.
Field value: 140 (A)
